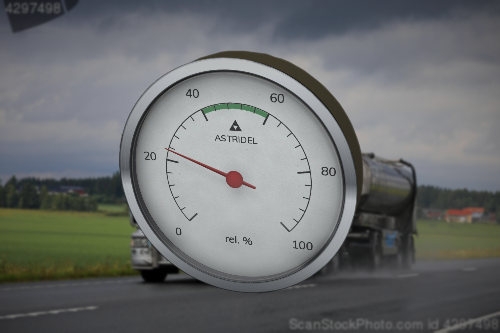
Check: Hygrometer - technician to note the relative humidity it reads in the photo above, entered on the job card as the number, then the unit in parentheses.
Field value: 24 (%)
